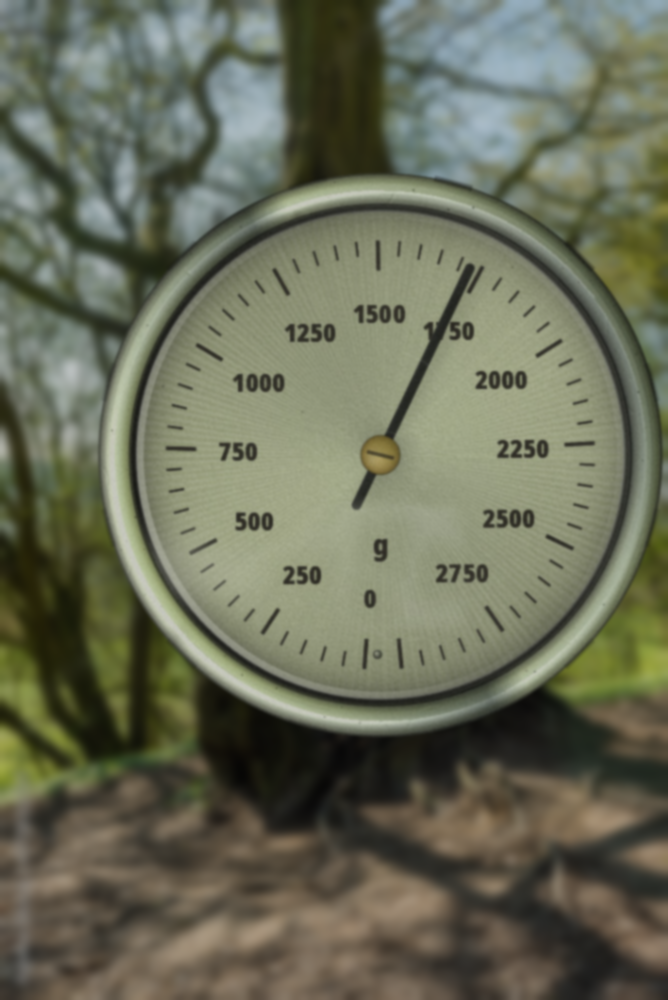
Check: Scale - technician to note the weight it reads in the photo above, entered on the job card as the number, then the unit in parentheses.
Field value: 1725 (g)
